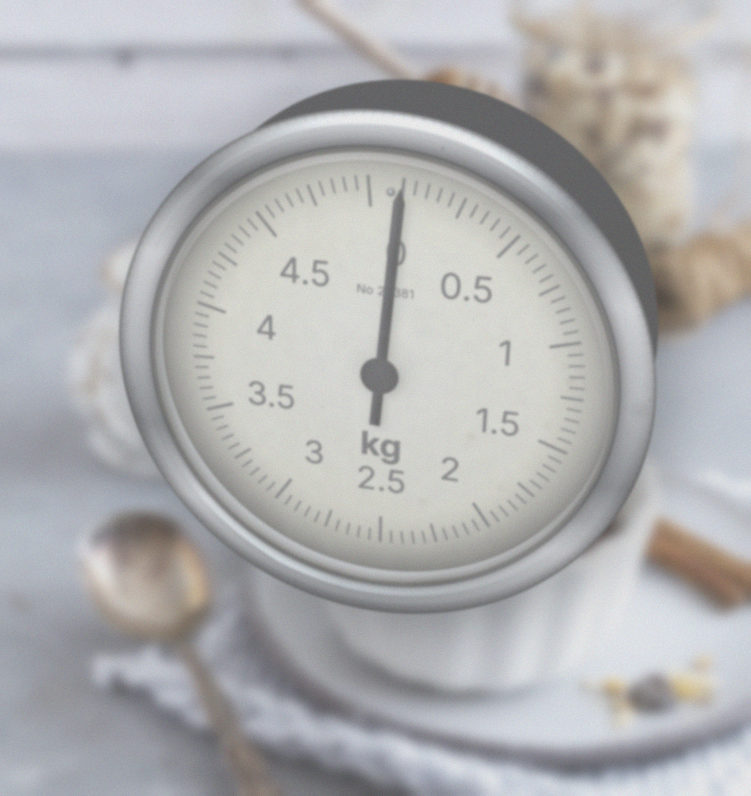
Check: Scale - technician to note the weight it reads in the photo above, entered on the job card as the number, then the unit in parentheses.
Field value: 0 (kg)
